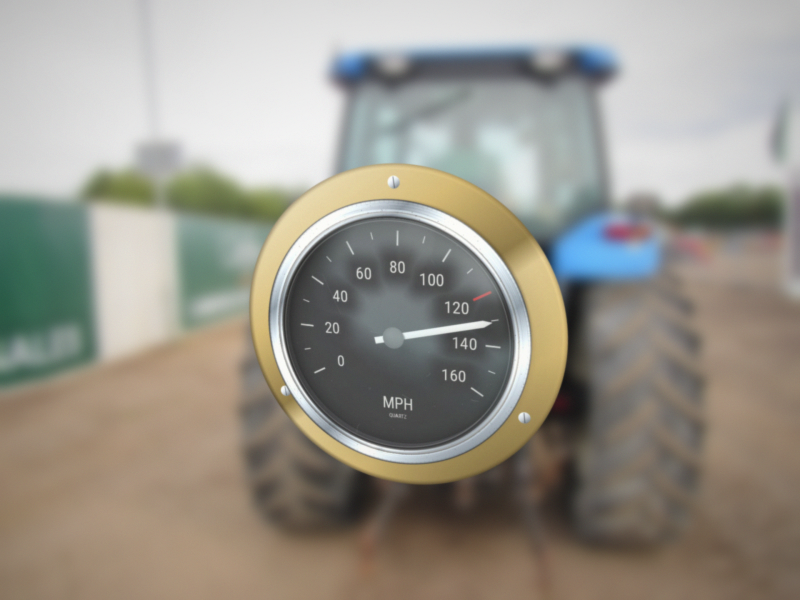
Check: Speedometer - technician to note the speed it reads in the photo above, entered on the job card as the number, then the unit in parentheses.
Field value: 130 (mph)
